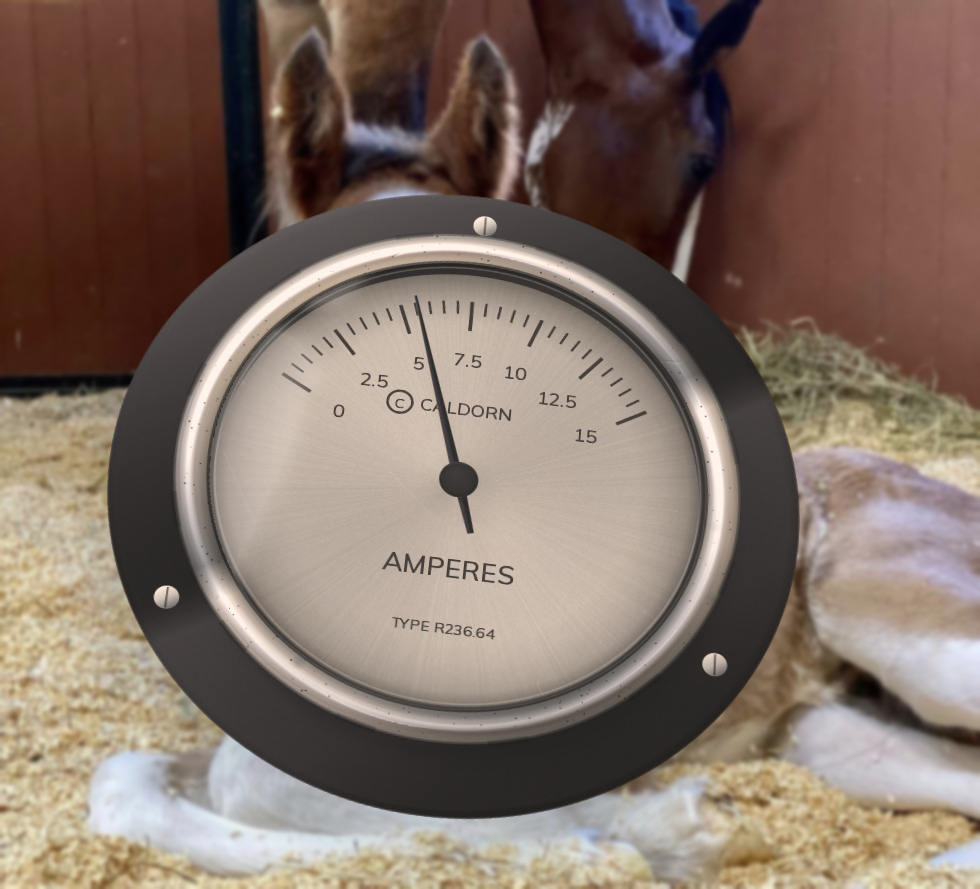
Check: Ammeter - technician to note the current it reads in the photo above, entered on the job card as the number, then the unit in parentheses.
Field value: 5.5 (A)
